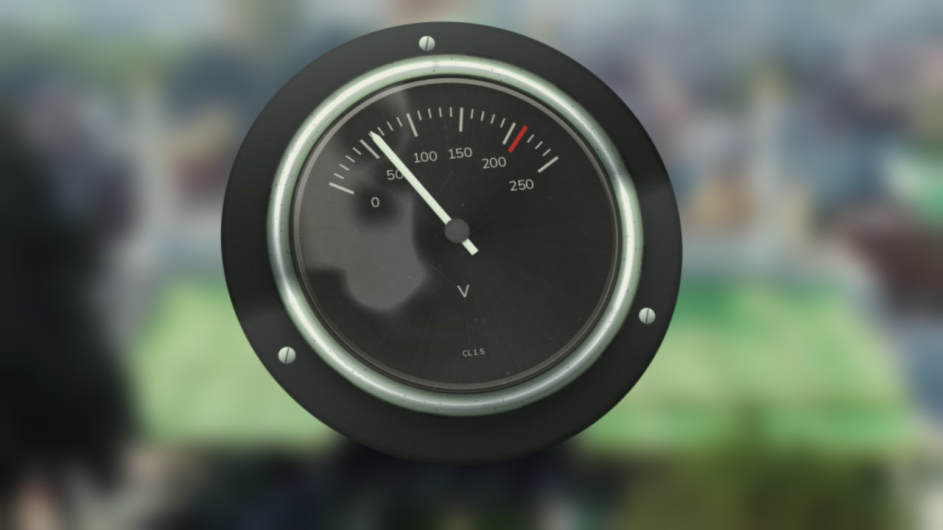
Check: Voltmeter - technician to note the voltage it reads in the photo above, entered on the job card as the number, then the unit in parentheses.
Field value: 60 (V)
